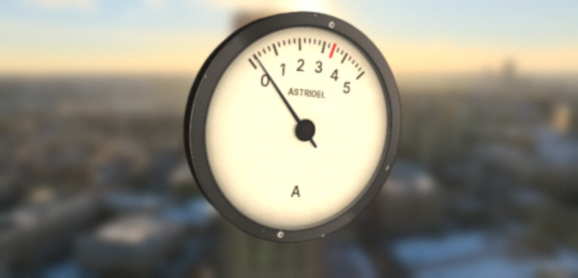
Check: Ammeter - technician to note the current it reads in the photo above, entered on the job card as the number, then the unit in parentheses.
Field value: 0.2 (A)
